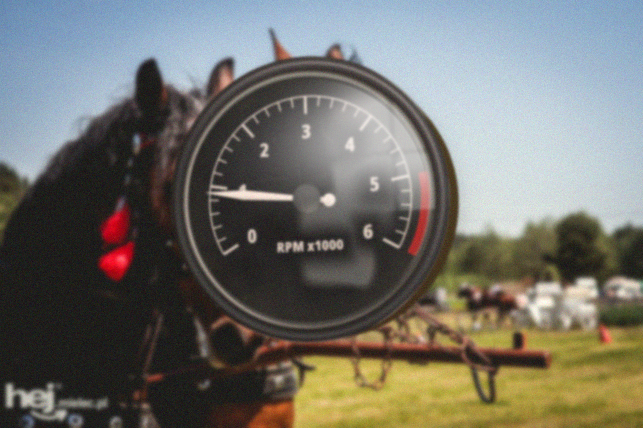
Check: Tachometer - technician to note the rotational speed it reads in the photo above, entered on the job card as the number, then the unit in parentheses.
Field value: 900 (rpm)
